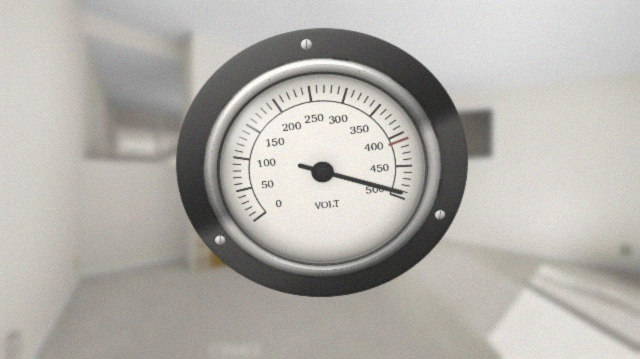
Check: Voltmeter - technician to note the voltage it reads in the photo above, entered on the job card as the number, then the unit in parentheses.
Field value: 490 (V)
